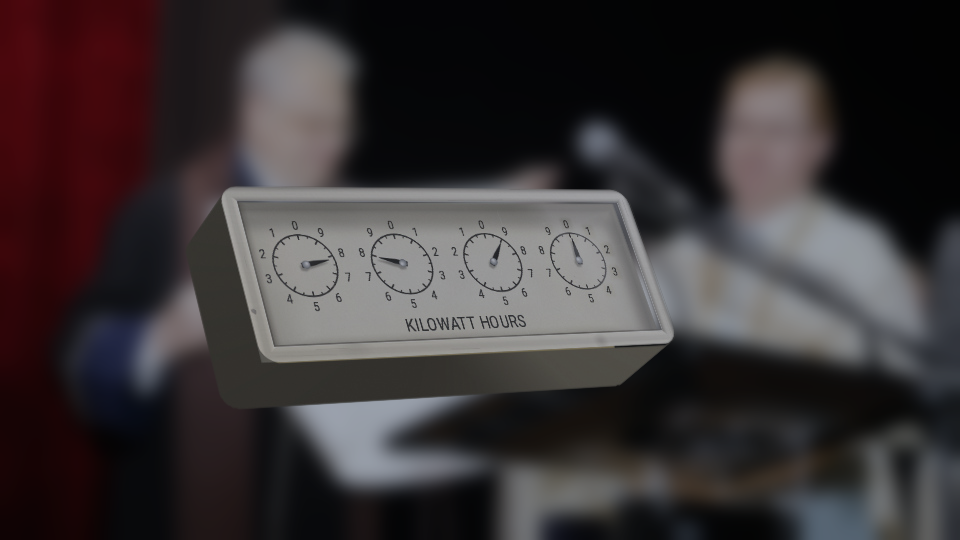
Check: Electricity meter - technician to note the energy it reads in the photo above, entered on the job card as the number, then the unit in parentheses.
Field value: 7790 (kWh)
